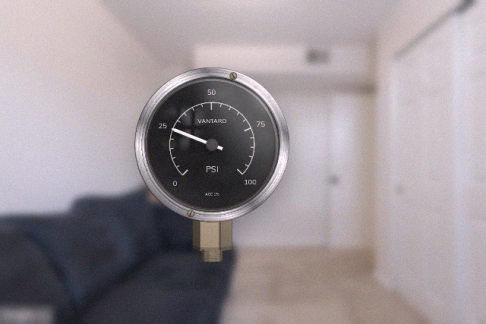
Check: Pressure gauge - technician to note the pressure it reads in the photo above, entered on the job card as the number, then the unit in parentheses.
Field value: 25 (psi)
